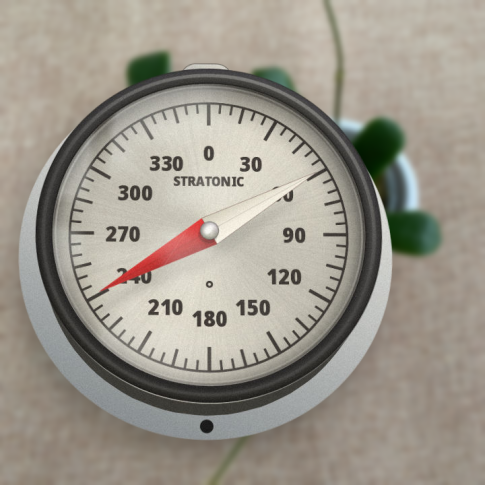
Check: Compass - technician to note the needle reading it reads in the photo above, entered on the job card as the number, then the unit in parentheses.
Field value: 240 (°)
